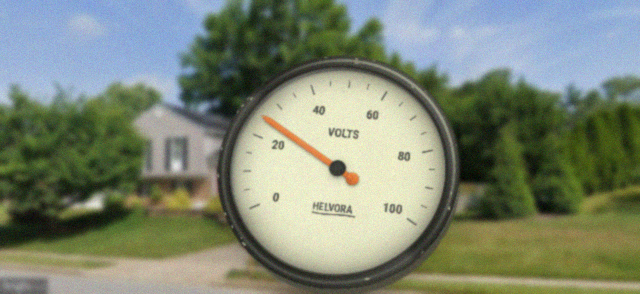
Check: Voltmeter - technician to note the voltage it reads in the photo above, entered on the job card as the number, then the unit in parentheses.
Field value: 25 (V)
